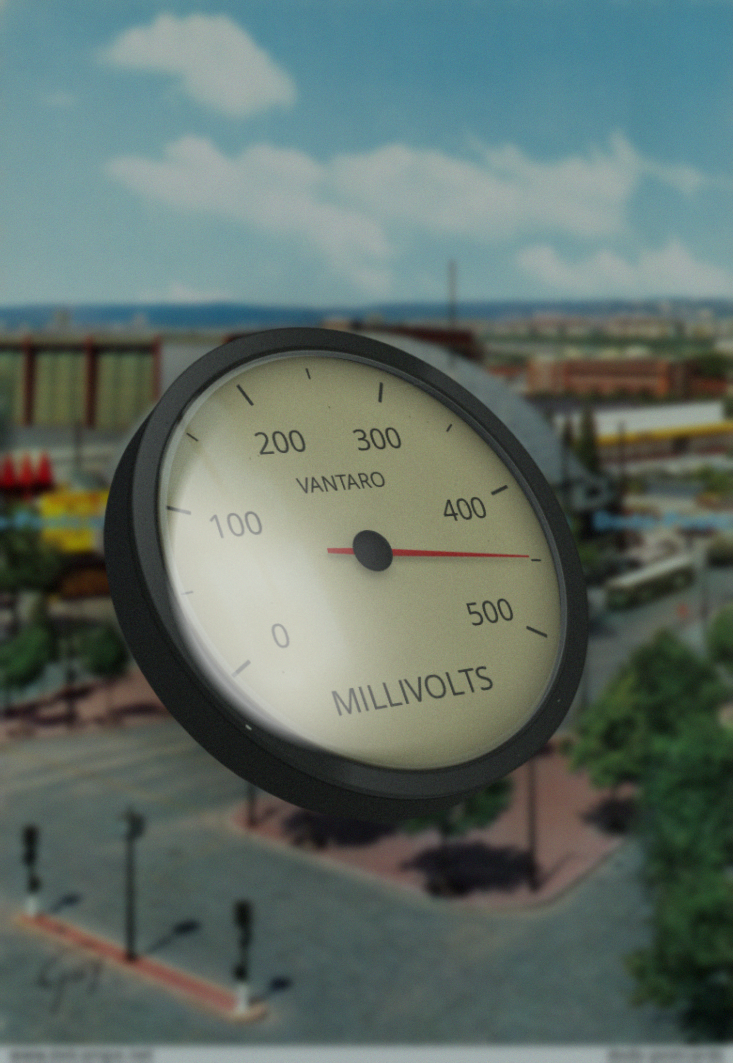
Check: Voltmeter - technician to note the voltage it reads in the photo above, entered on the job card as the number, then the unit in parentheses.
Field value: 450 (mV)
